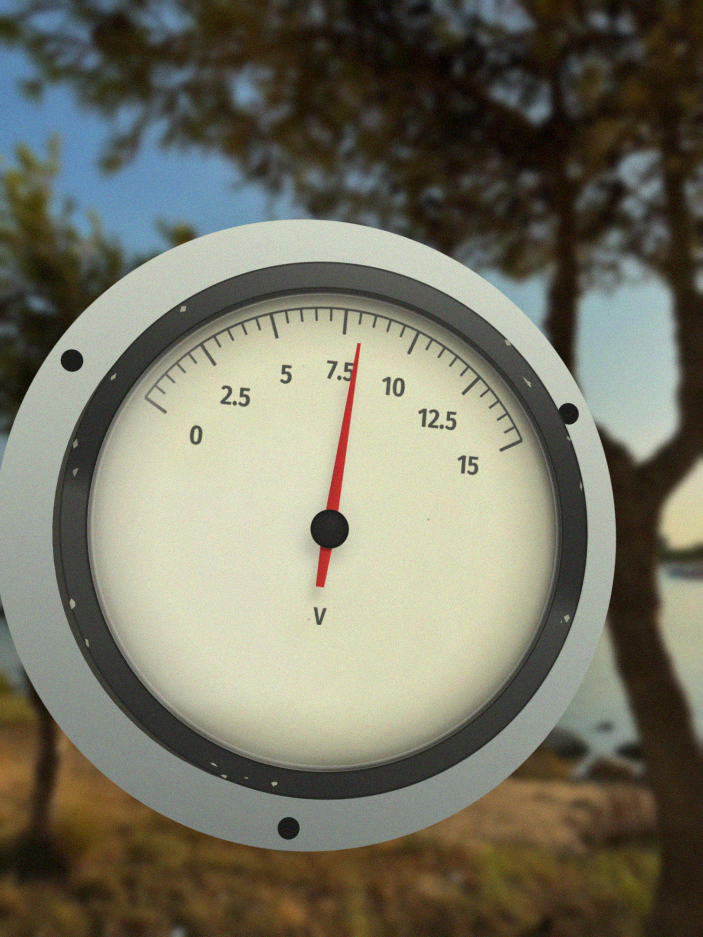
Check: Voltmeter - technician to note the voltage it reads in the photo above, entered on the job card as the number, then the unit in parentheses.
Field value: 8 (V)
